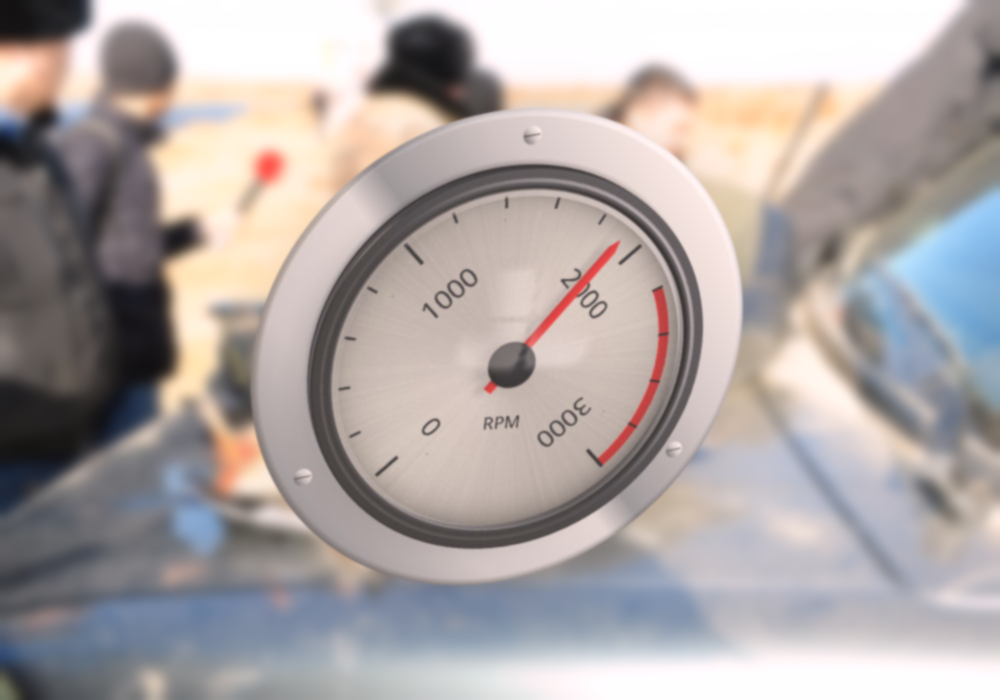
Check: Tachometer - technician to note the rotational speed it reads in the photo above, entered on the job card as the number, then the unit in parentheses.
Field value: 1900 (rpm)
